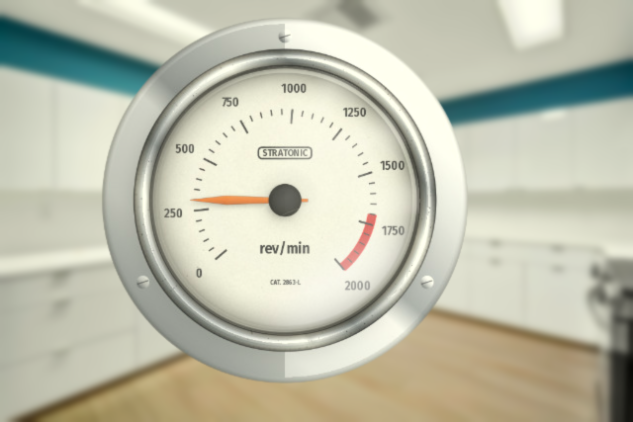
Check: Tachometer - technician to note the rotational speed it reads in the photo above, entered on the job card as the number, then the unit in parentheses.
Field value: 300 (rpm)
